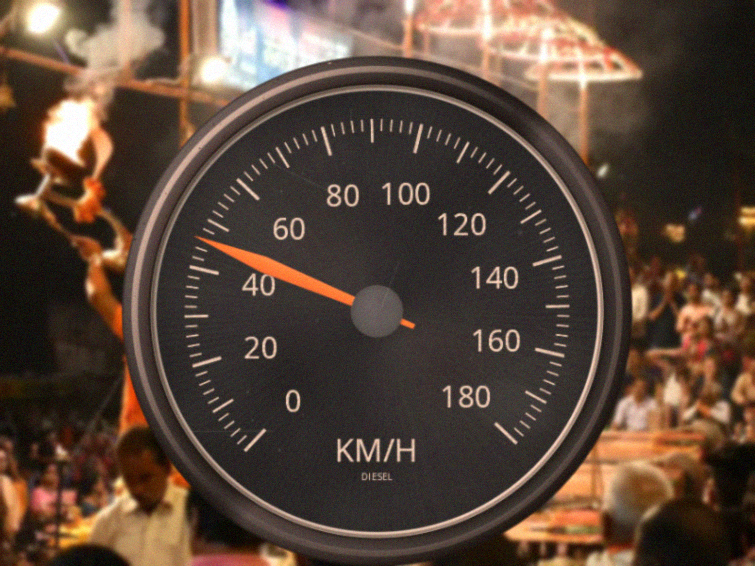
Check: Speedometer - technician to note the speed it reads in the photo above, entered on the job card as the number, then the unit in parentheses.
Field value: 46 (km/h)
